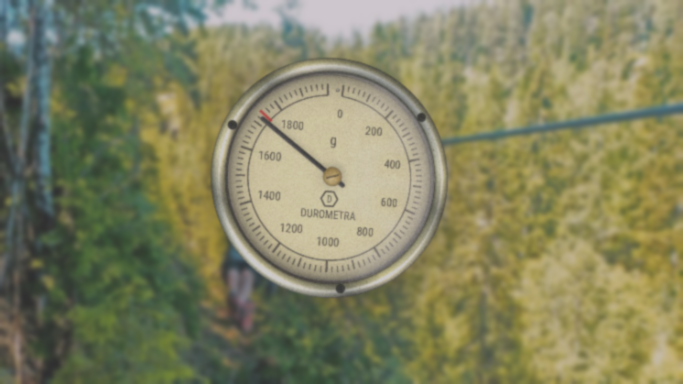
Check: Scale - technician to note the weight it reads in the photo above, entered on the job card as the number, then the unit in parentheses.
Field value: 1720 (g)
